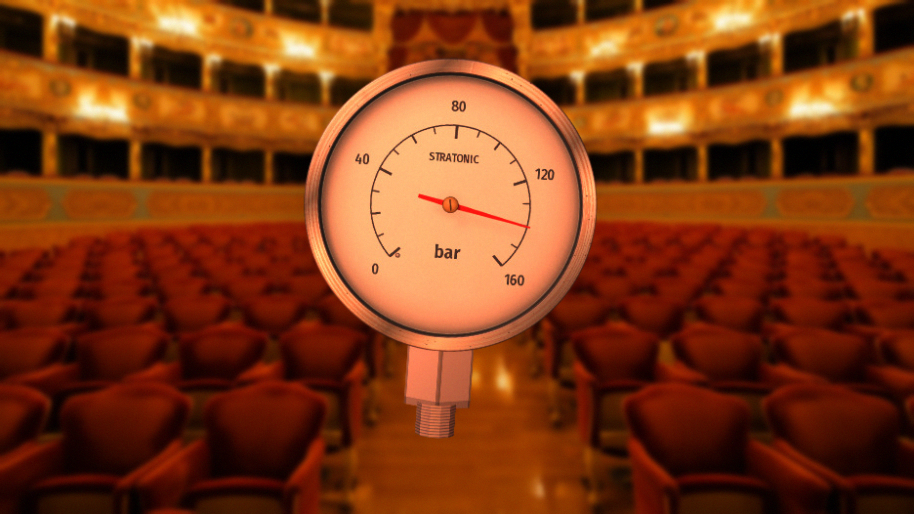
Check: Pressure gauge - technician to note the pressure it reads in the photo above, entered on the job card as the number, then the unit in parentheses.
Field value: 140 (bar)
